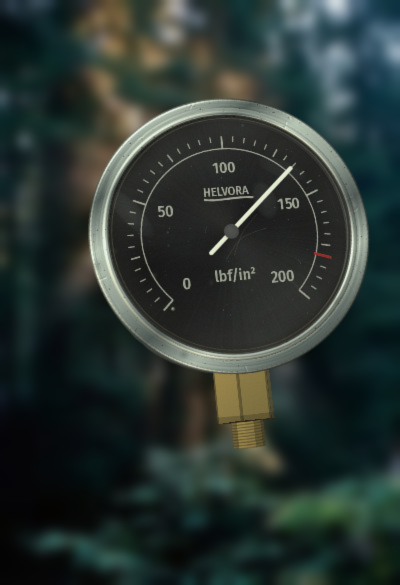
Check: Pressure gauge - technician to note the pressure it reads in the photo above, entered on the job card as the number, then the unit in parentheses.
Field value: 135 (psi)
